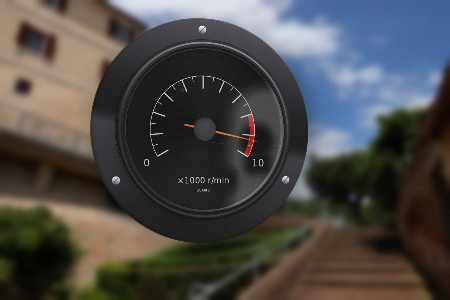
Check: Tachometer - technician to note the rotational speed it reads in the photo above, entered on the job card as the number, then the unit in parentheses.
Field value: 9250 (rpm)
